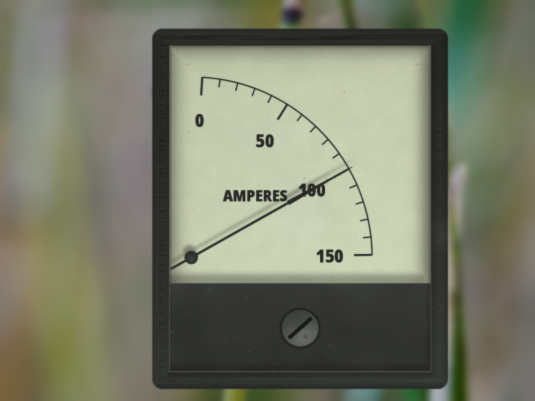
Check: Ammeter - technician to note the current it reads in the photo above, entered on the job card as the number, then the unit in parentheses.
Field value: 100 (A)
